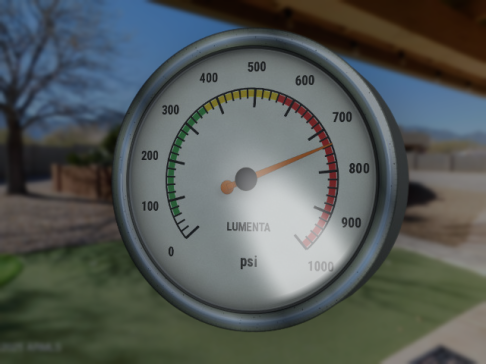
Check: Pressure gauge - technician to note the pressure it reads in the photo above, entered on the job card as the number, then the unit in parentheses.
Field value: 740 (psi)
